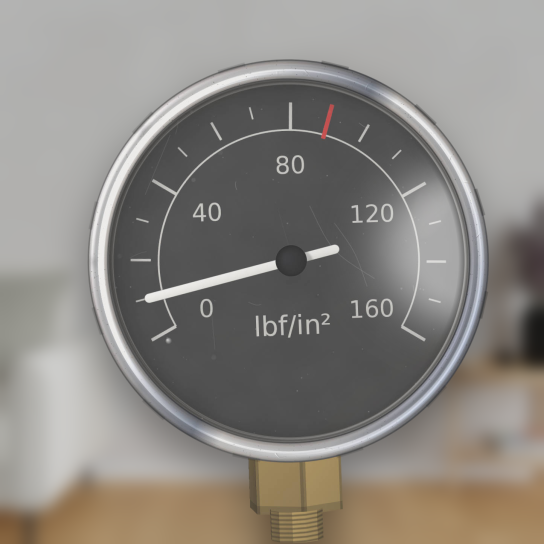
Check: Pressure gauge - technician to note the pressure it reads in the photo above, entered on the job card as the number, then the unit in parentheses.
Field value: 10 (psi)
